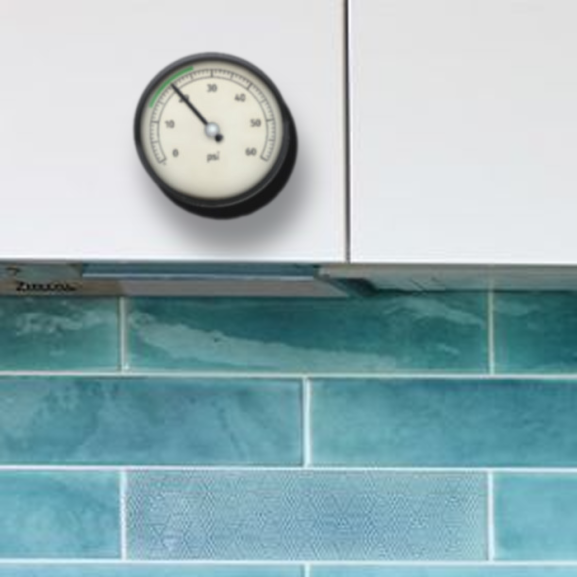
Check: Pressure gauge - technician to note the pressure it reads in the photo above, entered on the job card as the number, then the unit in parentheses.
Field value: 20 (psi)
